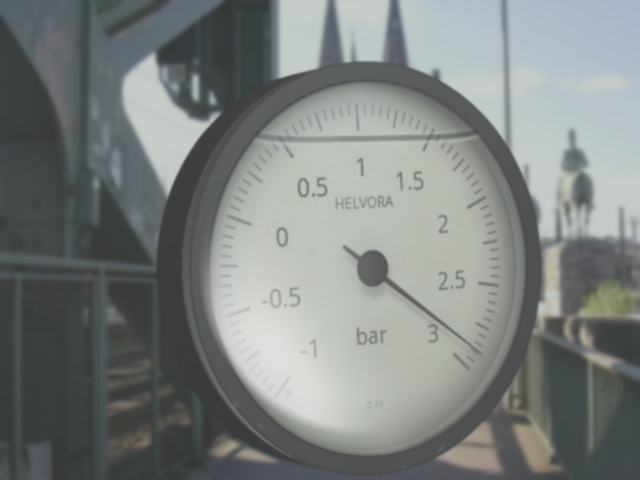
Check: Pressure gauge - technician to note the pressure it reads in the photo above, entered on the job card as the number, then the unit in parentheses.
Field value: 2.9 (bar)
